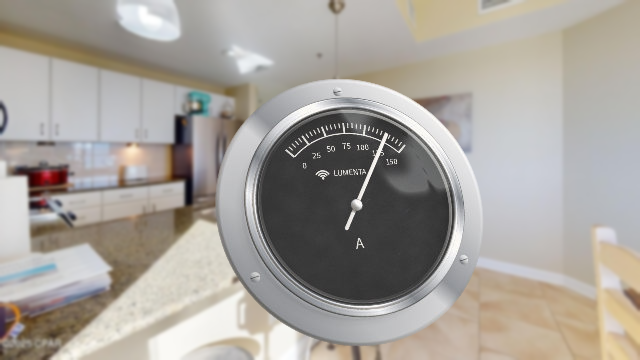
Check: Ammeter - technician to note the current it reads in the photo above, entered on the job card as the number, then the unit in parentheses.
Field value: 125 (A)
